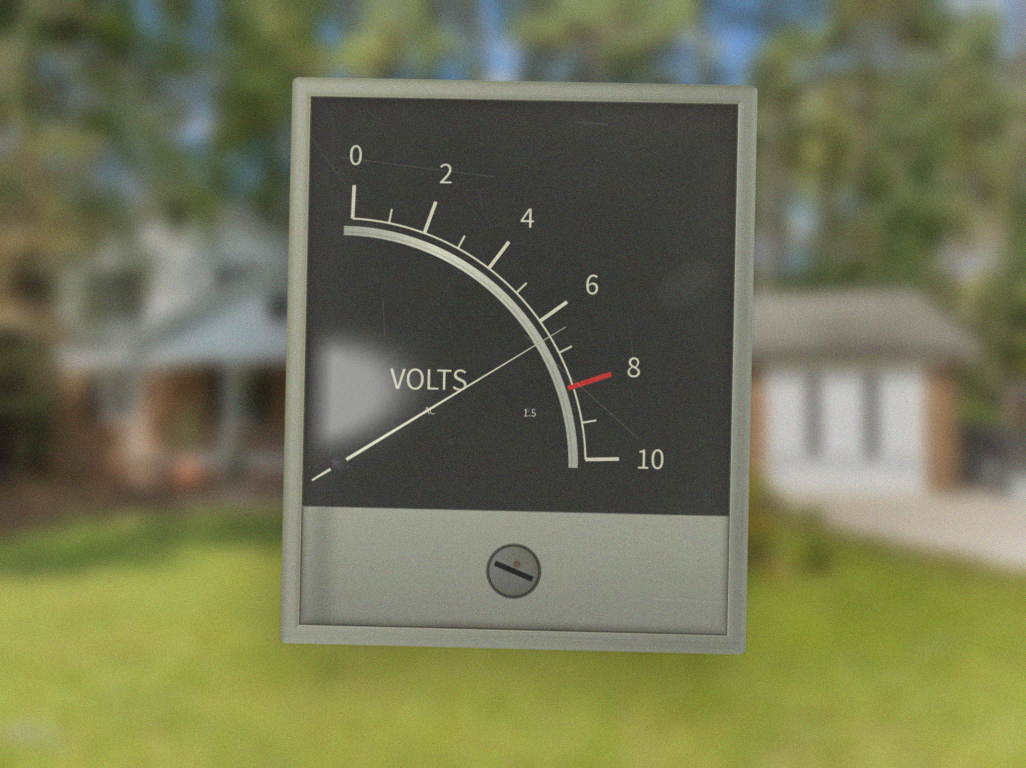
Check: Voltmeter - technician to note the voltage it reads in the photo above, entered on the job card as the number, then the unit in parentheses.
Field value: 6.5 (V)
